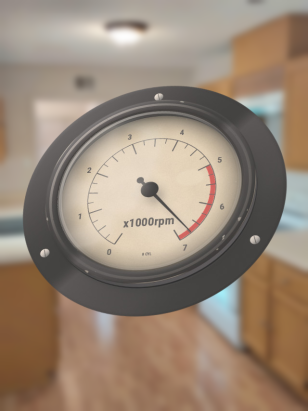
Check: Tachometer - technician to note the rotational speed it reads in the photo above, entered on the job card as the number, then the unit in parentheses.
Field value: 6750 (rpm)
